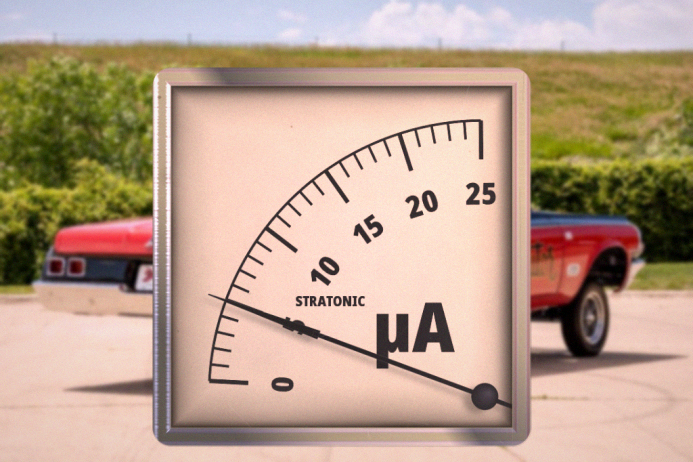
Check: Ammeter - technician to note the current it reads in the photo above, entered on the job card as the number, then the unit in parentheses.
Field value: 5 (µA)
